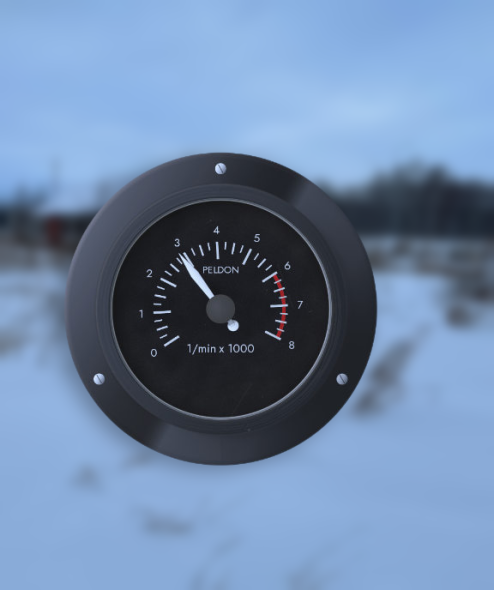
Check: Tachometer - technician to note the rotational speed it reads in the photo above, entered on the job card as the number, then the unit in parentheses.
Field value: 2875 (rpm)
